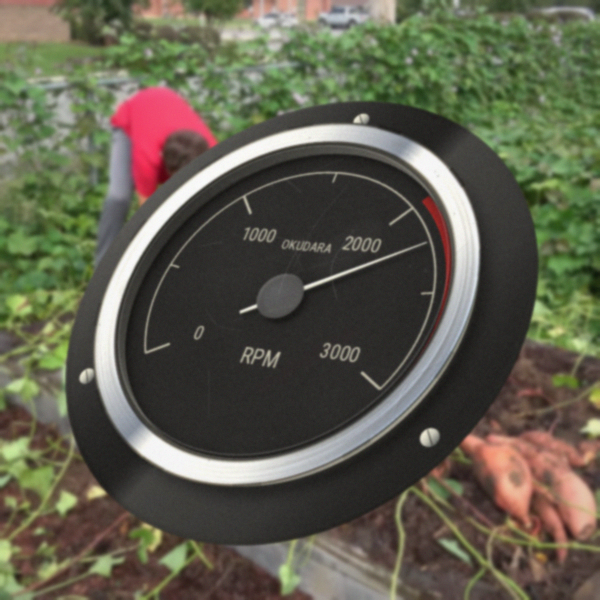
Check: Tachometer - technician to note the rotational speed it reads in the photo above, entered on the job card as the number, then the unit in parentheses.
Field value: 2250 (rpm)
